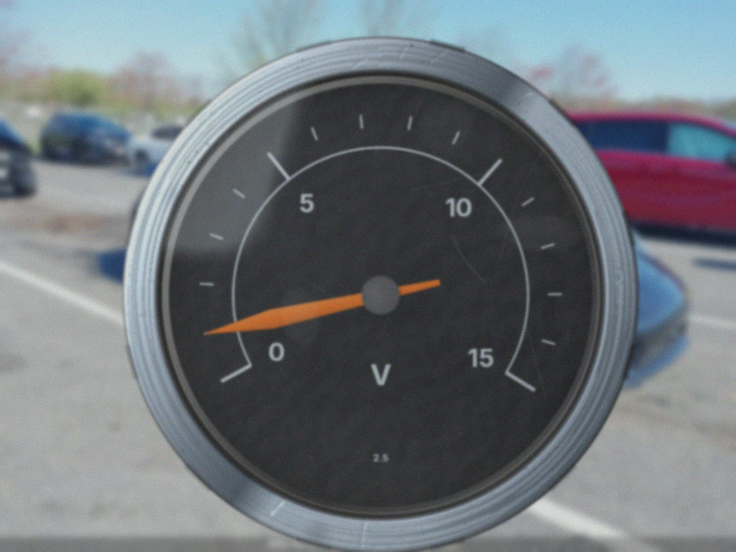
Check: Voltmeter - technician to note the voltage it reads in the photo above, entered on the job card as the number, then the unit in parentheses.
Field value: 1 (V)
